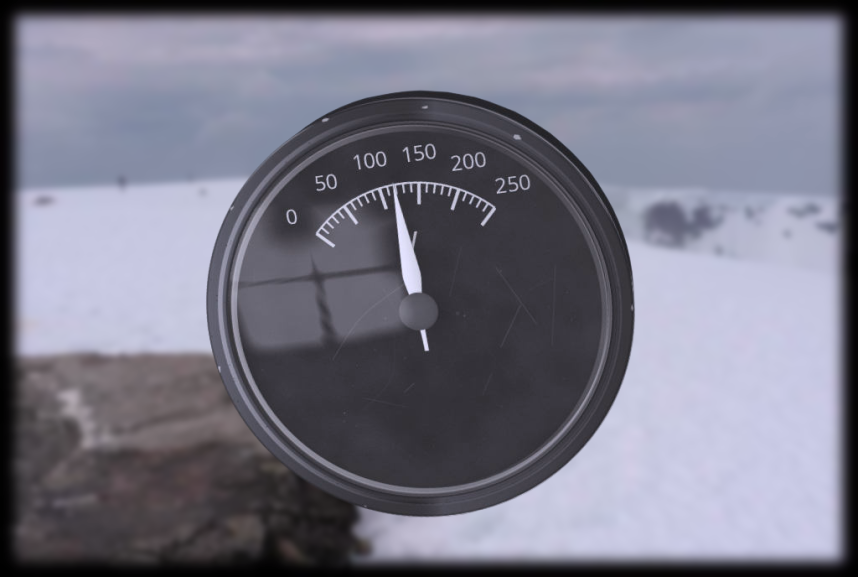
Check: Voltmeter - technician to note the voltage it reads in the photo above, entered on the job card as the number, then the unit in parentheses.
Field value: 120 (V)
